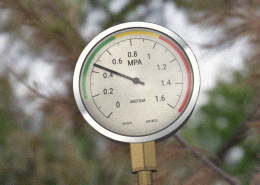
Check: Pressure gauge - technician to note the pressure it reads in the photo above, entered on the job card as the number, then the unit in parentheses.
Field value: 0.45 (MPa)
